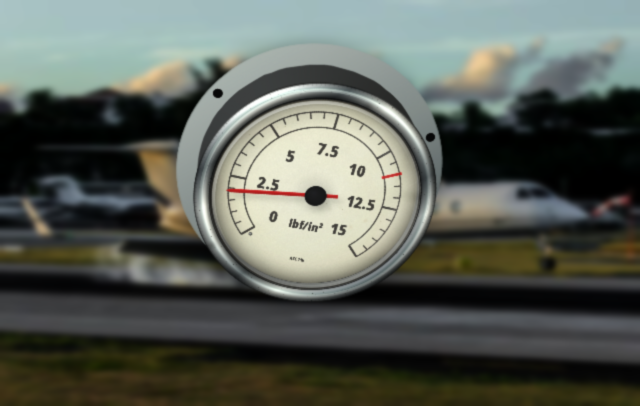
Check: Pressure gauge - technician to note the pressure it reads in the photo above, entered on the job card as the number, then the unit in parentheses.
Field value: 2 (psi)
